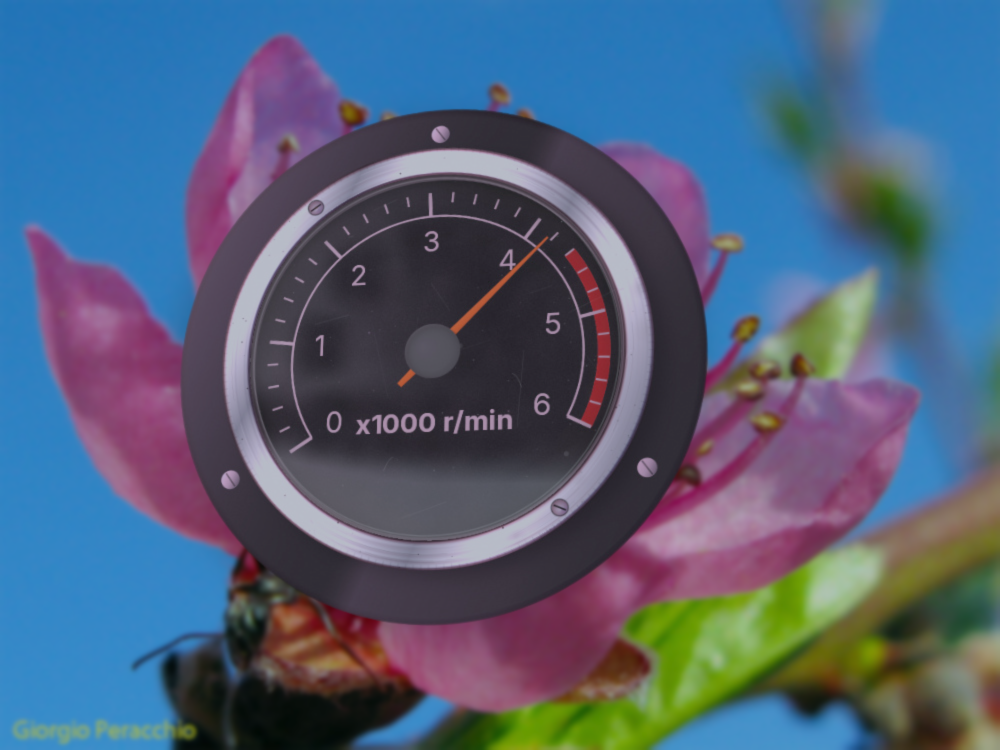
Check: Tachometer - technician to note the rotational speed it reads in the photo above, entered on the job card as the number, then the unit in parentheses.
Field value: 4200 (rpm)
